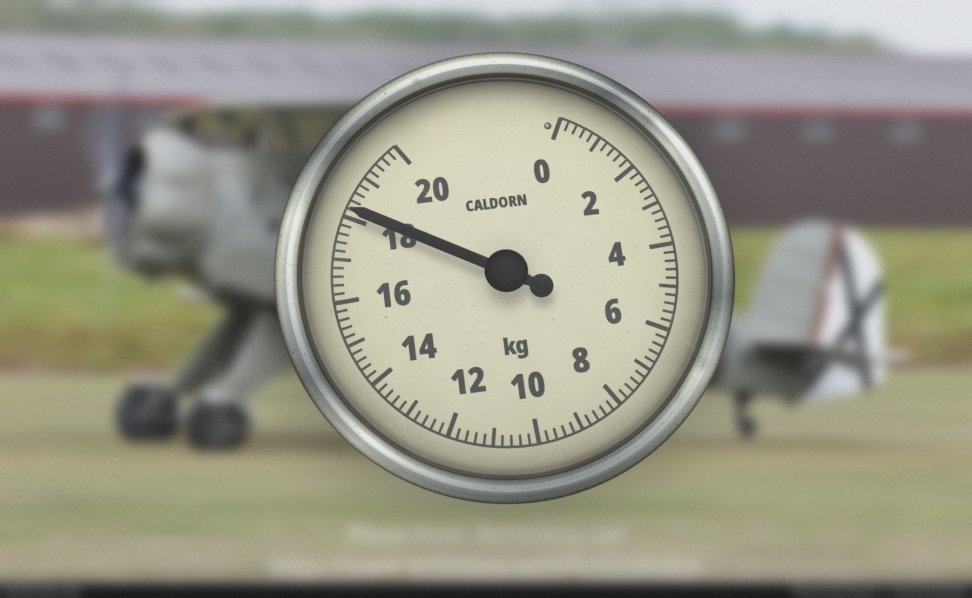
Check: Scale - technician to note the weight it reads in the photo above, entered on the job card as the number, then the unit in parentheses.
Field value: 18.2 (kg)
